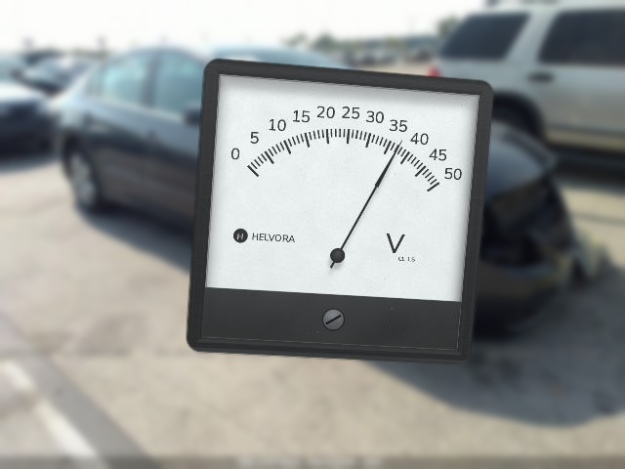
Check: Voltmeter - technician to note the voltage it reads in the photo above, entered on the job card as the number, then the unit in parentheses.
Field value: 37 (V)
